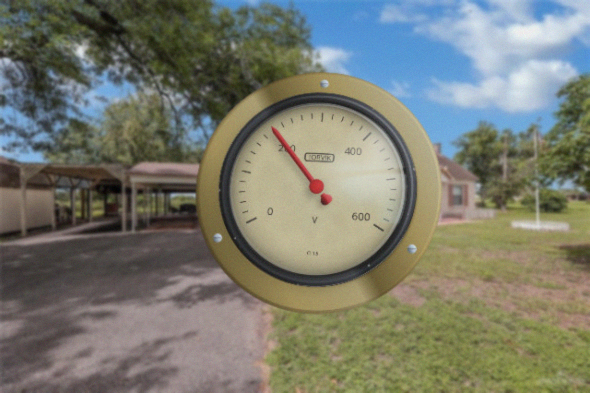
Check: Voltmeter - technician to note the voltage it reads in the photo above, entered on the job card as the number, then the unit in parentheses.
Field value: 200 (V)
